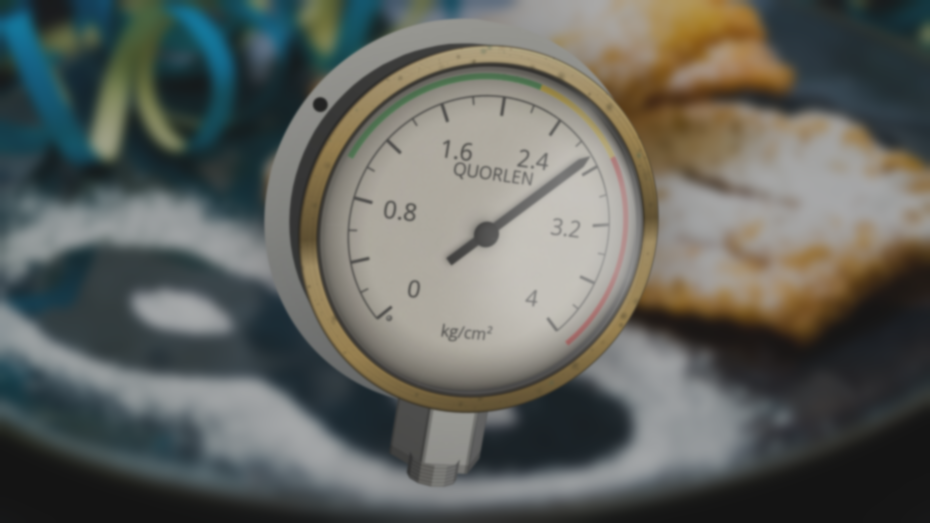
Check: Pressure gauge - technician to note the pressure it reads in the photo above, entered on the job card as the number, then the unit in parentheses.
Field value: 2.7 (kg/cm²)
